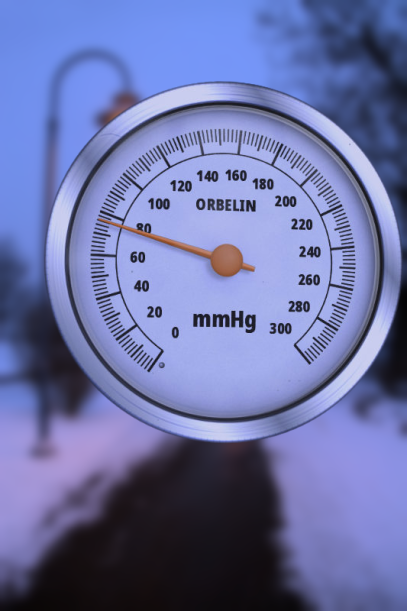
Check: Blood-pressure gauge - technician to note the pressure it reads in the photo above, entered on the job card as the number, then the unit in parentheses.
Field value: 76 (mmHg)
